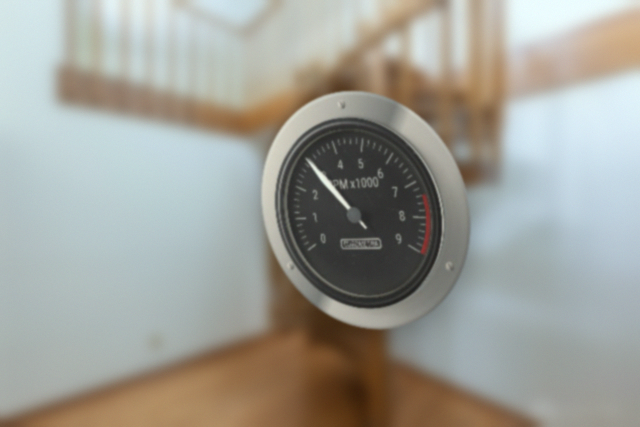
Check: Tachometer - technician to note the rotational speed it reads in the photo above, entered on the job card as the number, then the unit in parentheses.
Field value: 3000 (rpm)
